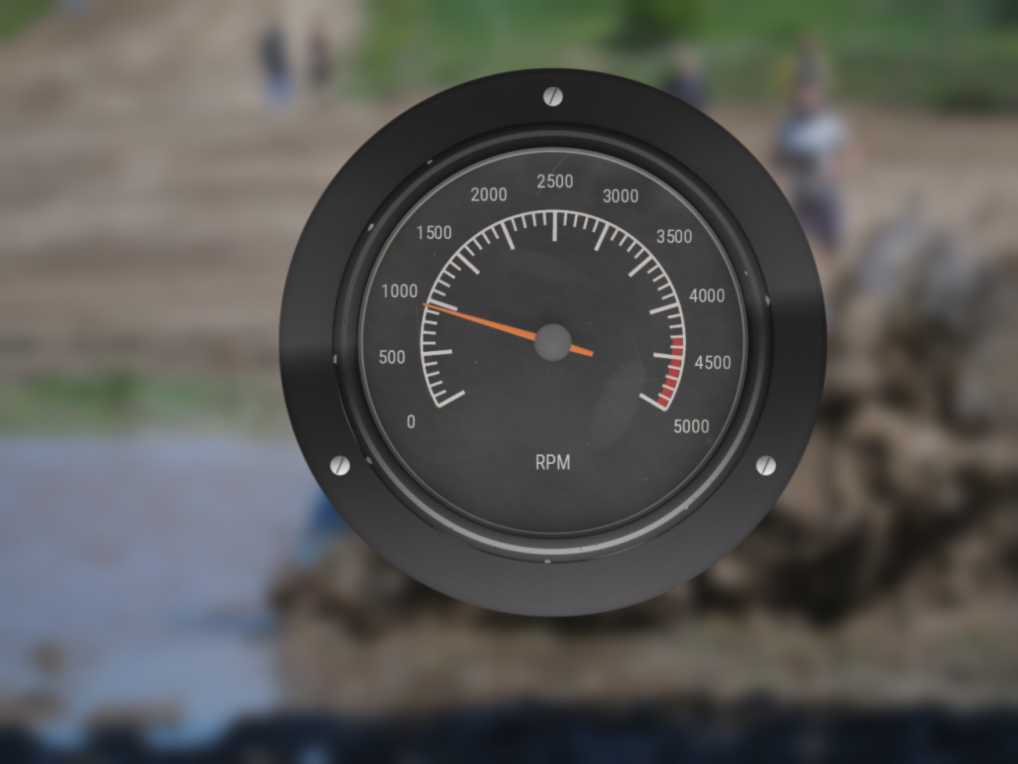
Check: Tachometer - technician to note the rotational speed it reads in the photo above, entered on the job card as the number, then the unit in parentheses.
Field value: 950 (rpm)
